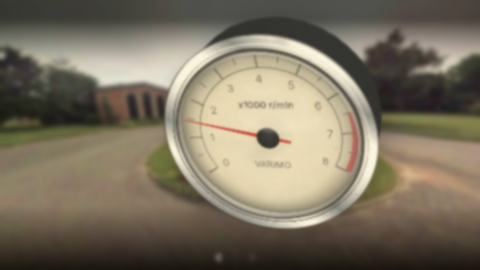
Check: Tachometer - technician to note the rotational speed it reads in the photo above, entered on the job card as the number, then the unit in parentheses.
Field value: 1500 (rpm)
